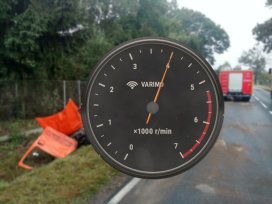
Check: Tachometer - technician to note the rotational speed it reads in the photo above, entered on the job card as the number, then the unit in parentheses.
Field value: 4000 (rpm)
